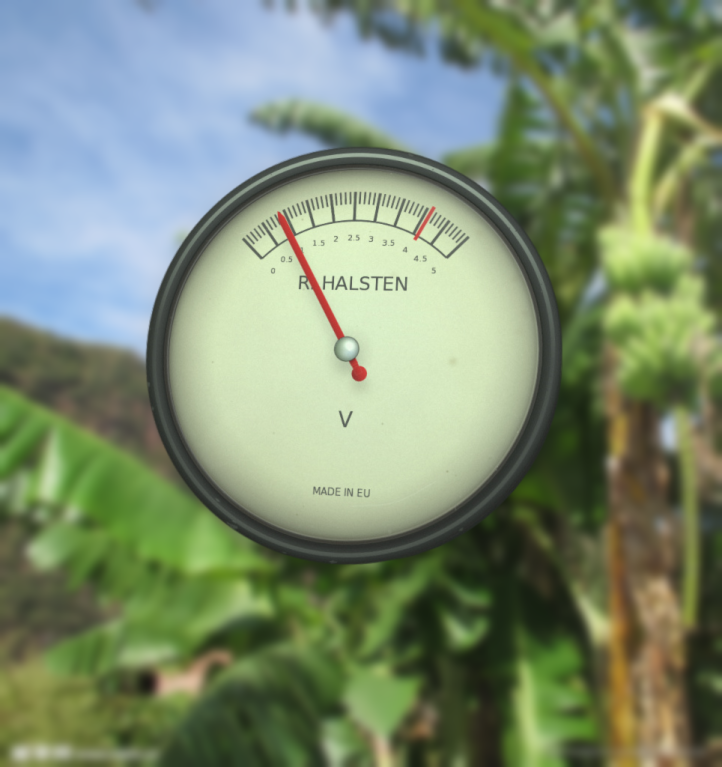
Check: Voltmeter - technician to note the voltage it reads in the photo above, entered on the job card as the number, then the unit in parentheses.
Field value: 0.9 (V)
